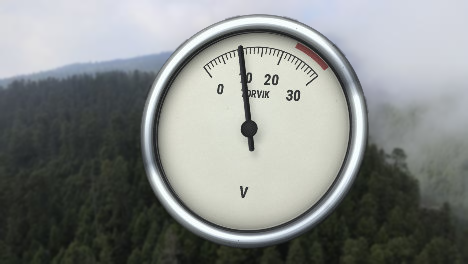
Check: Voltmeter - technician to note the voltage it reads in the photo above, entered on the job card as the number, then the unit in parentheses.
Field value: 10 (V)
